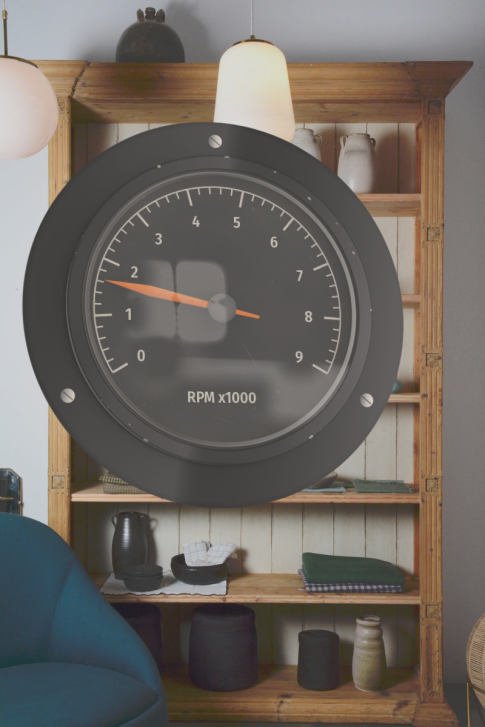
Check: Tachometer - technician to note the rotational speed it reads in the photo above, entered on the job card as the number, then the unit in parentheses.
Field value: 1600 (rpm)
